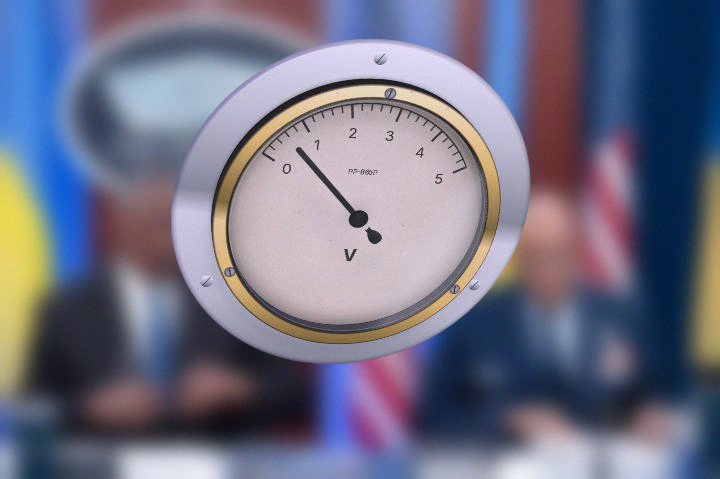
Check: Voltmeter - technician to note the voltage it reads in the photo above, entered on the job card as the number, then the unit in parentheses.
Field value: 0.6 (V)
